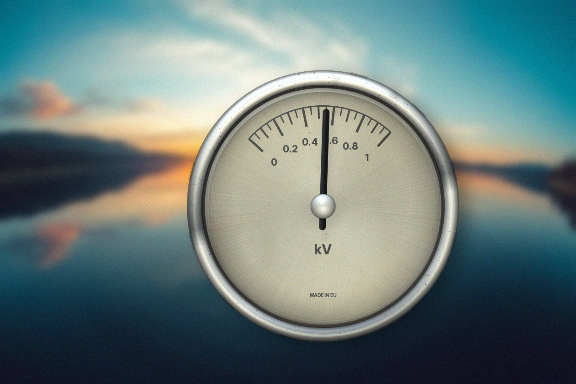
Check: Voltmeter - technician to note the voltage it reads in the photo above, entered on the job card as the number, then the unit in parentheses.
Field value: 0.55 (kV)
